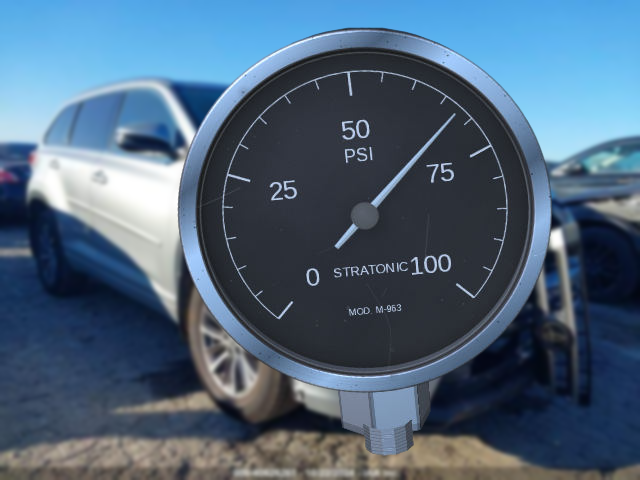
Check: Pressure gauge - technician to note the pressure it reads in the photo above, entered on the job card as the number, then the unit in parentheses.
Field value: 67.5 (psi)
